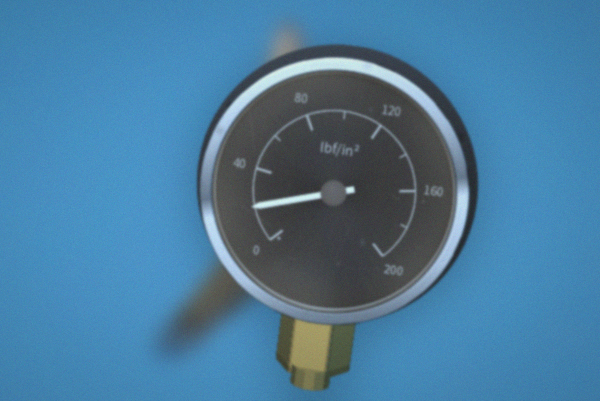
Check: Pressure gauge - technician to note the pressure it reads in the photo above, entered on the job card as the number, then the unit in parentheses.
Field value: 20 (psi)
